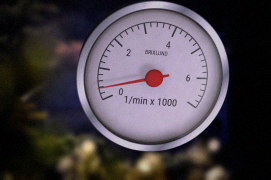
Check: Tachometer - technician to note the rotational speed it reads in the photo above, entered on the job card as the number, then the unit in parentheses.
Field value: 400 (rpm)
